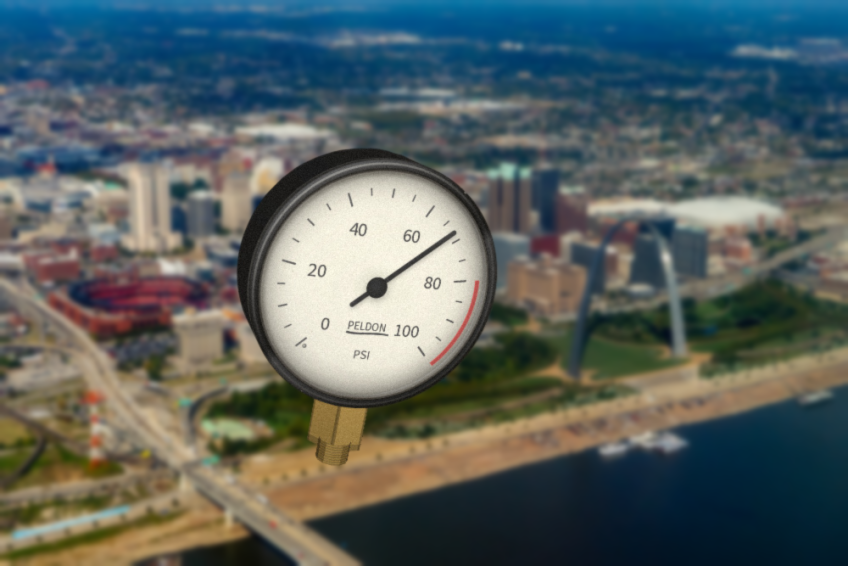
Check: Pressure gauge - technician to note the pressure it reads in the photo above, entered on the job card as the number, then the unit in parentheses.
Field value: 67.5 (psi)
